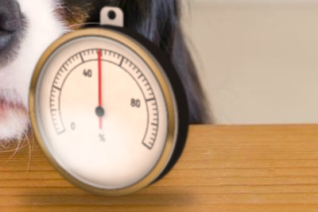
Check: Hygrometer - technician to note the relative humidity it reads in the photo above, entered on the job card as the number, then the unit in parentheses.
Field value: 50 (%)
